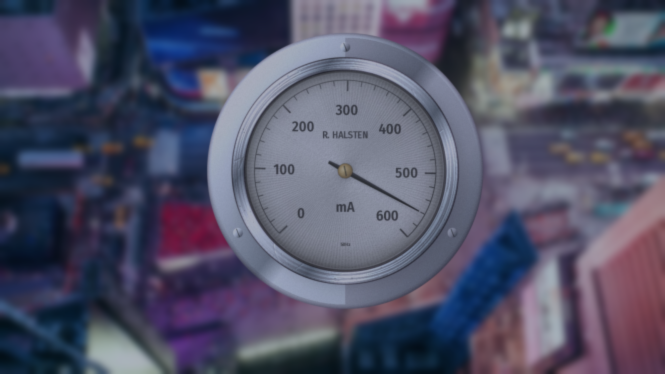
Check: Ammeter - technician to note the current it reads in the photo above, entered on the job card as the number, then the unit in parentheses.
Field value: 560 (mA)
